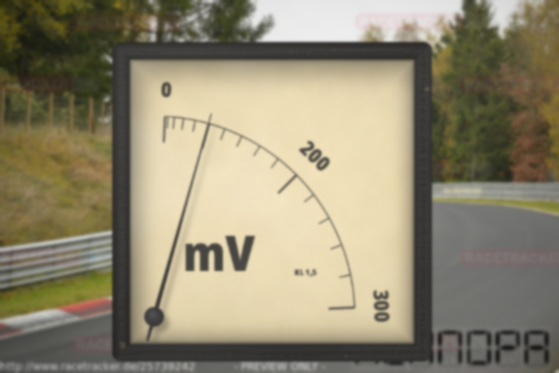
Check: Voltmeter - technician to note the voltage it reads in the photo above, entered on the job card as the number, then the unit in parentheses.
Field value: 100 (mV)
